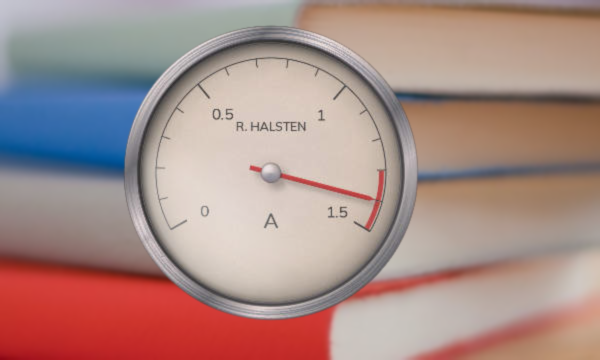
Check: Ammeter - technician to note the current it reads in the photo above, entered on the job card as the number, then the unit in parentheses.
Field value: 1.4 (A)
